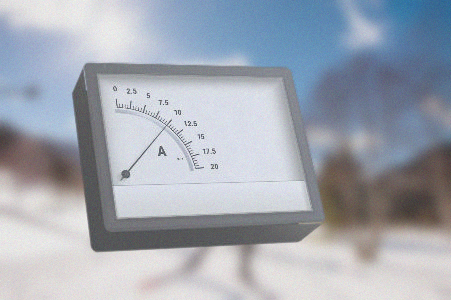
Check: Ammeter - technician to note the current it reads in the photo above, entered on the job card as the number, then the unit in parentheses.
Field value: 10 (A)
